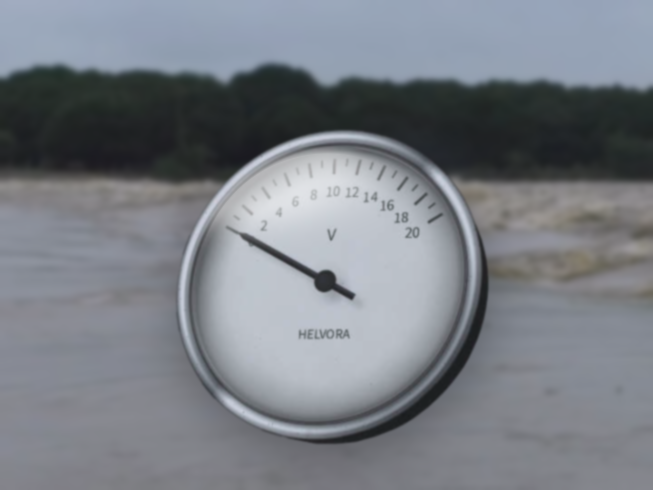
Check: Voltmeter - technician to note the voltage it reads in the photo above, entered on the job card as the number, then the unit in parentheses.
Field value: 0 (V)
